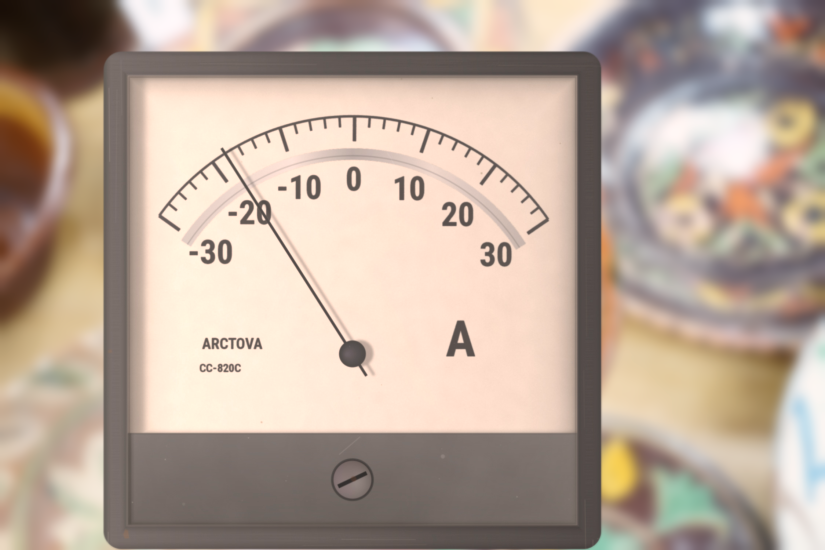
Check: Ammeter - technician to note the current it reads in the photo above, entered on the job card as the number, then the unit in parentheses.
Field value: -18 (A)
